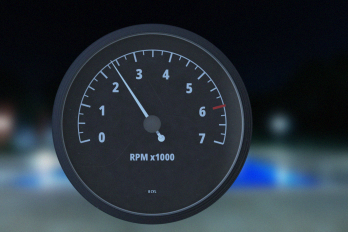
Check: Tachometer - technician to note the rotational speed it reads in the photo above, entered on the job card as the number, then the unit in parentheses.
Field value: 2375 (rpm)
